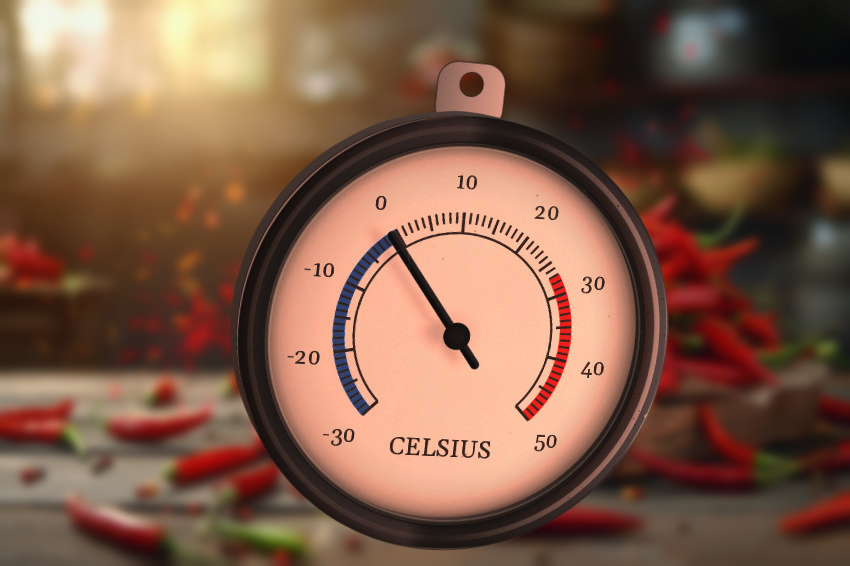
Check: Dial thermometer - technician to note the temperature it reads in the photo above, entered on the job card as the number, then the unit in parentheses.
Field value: -1 (°C)
